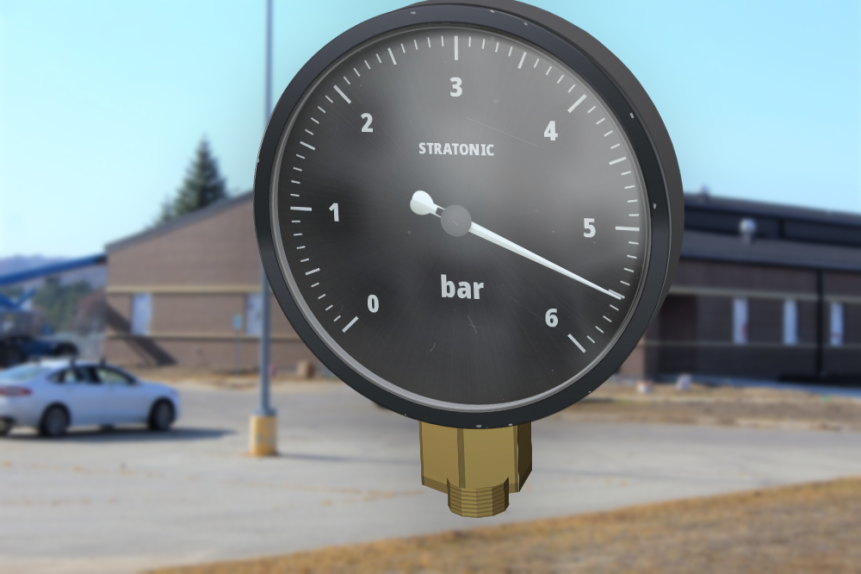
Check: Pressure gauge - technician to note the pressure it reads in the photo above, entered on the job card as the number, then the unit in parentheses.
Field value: 5.5 (bar)
